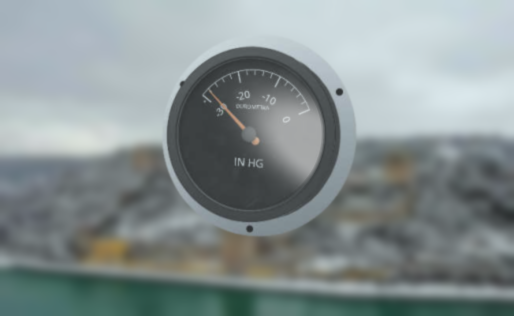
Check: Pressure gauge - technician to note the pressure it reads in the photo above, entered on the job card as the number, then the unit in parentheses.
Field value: -28 (inHg)
